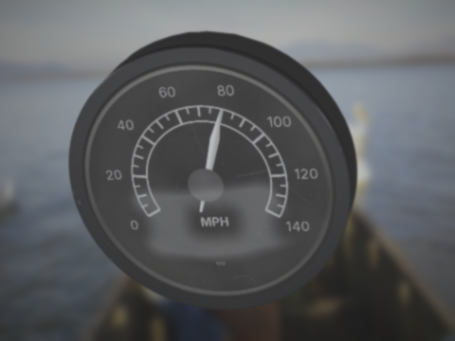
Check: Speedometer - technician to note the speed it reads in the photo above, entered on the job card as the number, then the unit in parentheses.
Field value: 80 (mph)
